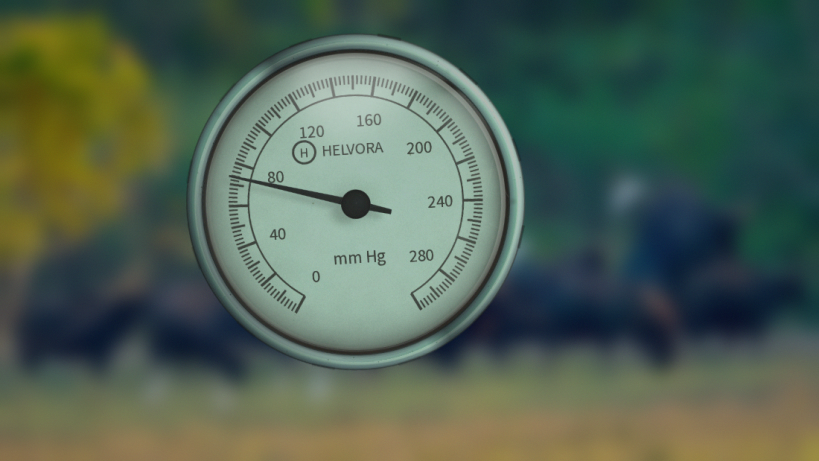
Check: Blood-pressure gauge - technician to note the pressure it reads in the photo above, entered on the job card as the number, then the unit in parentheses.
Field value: 74 (mmHg)
